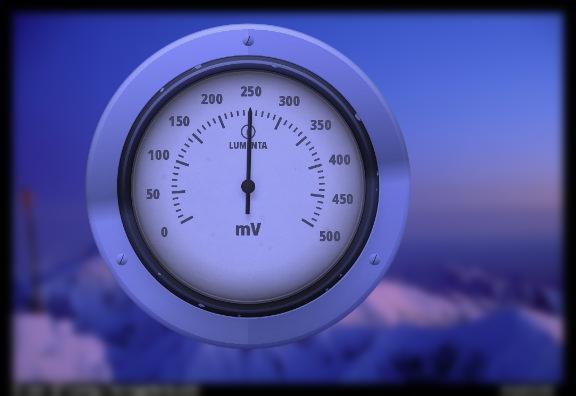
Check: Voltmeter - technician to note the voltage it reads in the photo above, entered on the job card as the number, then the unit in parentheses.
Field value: 250 (mV)
